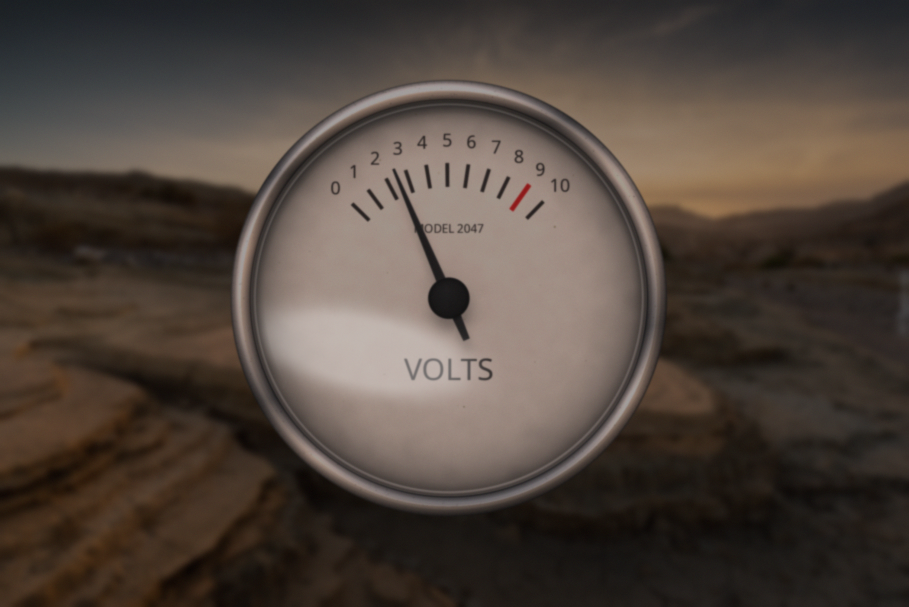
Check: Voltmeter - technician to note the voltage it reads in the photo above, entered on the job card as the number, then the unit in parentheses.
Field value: 2.5 (V)
